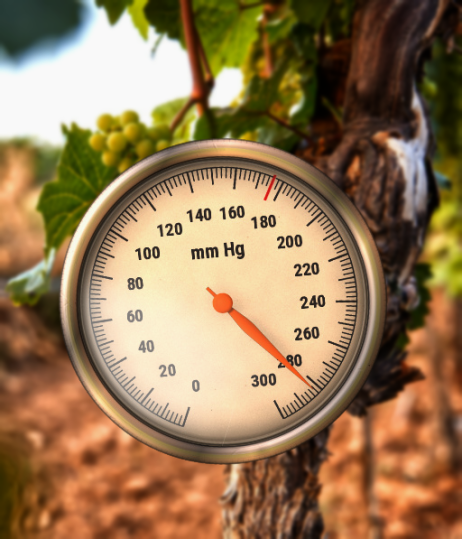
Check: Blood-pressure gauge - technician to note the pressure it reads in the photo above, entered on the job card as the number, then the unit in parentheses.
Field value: 282 (mmHg)
